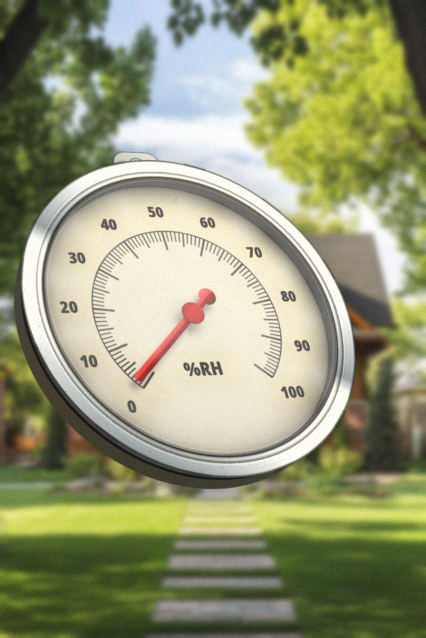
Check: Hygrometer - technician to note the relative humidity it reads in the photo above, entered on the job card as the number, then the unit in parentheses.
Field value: 2 (%)
